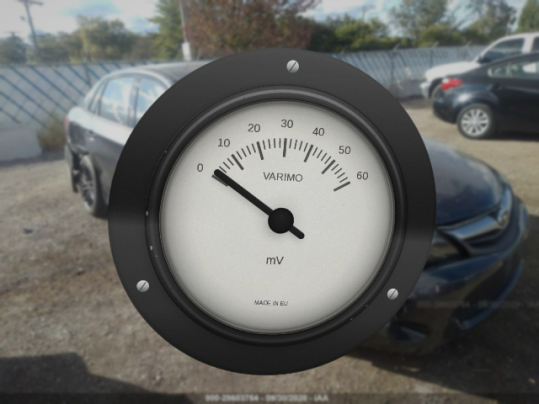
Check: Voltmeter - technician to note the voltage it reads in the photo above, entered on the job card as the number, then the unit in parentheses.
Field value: 2 (mV)
